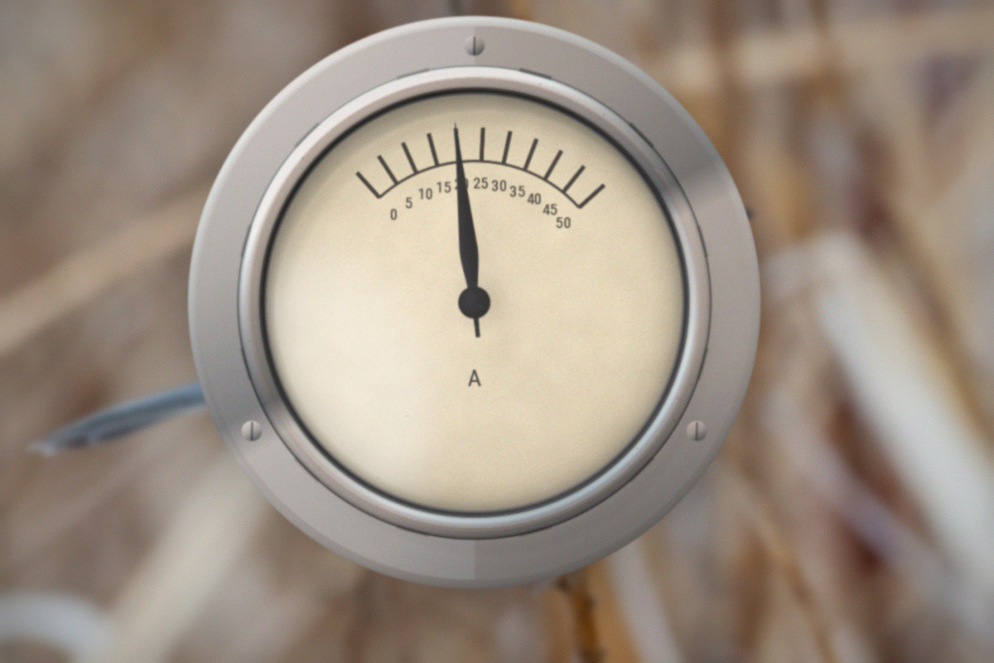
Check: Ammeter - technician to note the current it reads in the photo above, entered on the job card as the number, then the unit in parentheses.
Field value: 20 (A)
